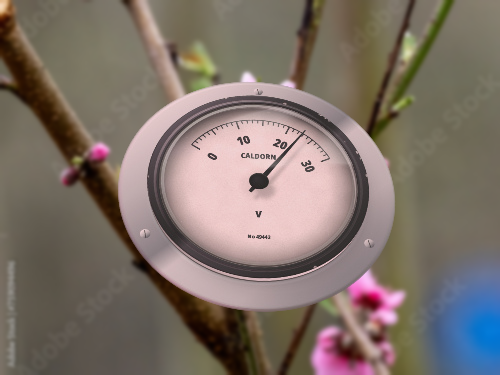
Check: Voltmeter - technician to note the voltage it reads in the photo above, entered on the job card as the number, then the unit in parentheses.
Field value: 23 (V)
